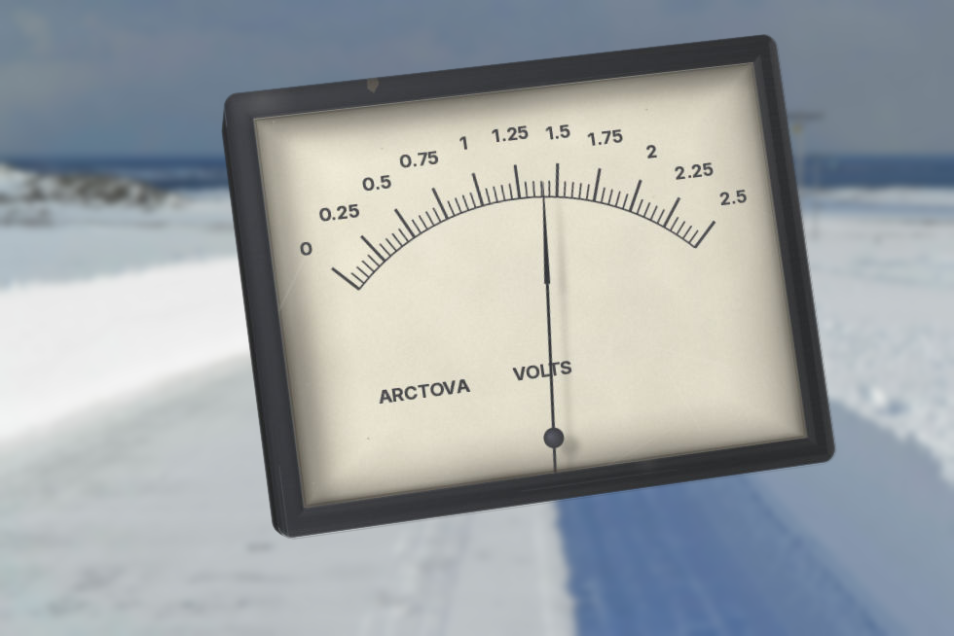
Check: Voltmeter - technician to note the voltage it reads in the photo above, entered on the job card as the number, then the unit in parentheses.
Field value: 1.4 (V)
